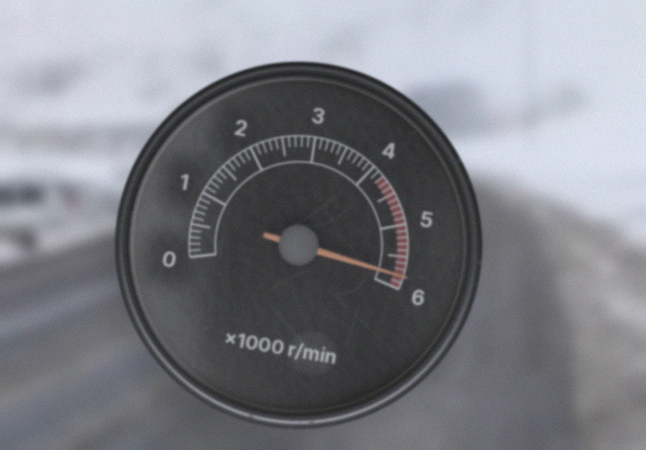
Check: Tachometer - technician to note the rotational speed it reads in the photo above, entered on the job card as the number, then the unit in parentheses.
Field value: 5800 (rpm)
